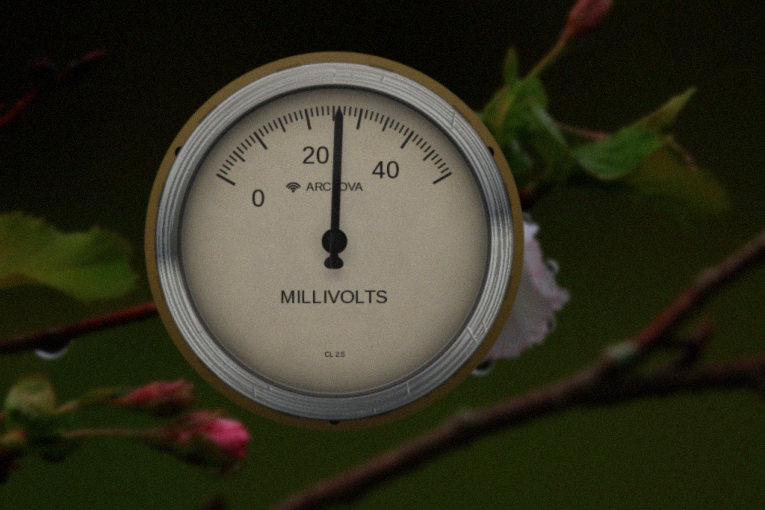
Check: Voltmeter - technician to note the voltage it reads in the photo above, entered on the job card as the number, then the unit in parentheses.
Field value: 26 (mV)
